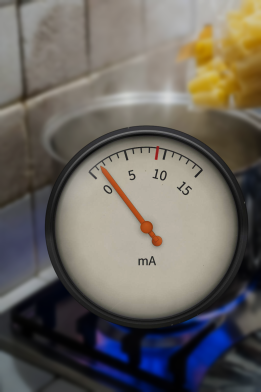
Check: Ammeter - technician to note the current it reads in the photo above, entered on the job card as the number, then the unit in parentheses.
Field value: 1.5 (mA)
